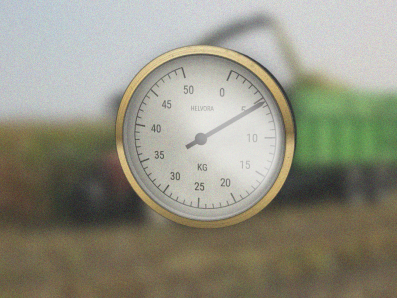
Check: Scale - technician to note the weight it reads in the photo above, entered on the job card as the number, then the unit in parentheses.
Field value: 5.5 (kg)
